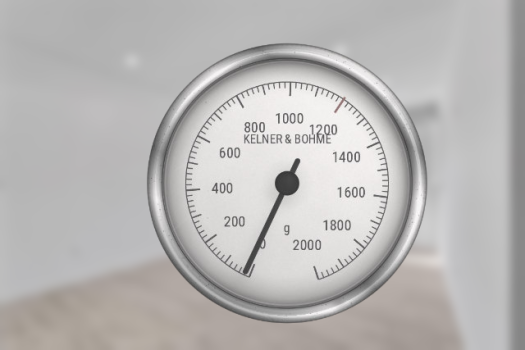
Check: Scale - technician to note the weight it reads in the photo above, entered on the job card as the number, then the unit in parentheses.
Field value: 20 (g)
